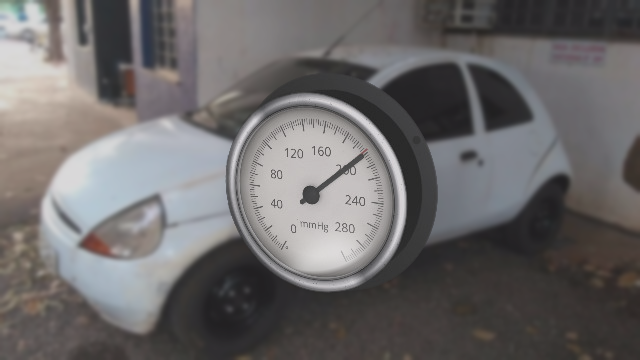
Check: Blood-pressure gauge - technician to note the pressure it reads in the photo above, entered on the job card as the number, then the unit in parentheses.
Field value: 200 (mmHg)
